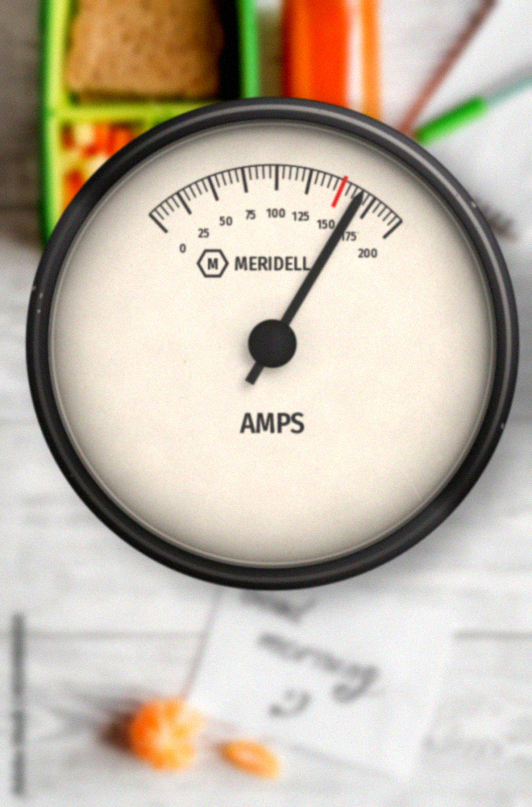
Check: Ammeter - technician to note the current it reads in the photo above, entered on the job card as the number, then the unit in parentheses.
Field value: 165 (A)
